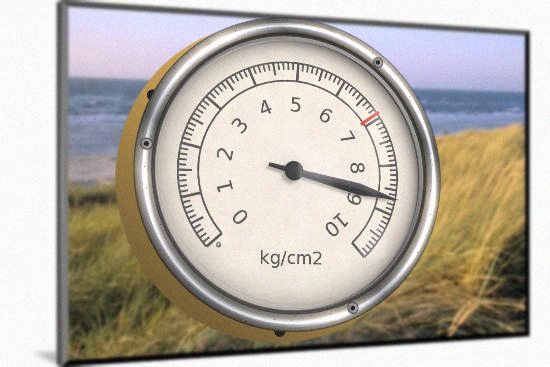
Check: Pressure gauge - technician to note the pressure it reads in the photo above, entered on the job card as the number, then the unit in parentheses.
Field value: 8.7 (kg/cm²)
